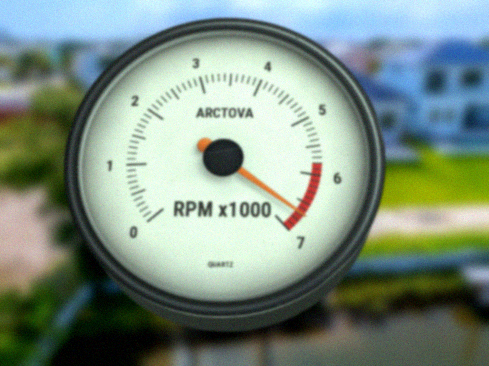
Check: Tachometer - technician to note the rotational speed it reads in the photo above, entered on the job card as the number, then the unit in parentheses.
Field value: 6700 (rpm)
